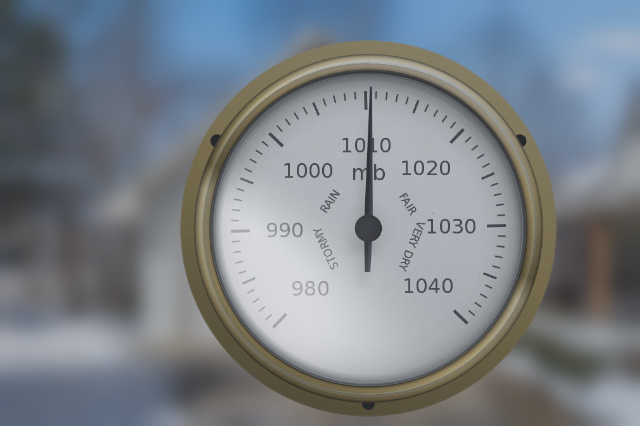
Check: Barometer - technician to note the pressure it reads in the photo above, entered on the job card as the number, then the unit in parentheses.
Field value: 1010.5 (mbar)
